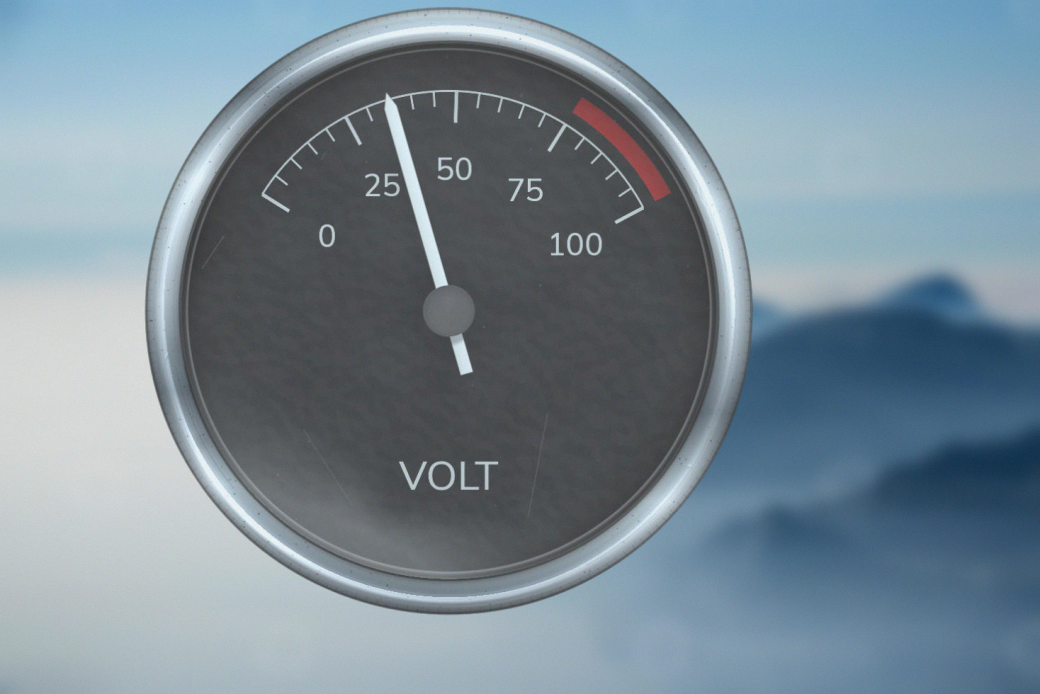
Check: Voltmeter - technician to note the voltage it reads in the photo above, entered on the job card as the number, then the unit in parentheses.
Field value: 35 (V)
